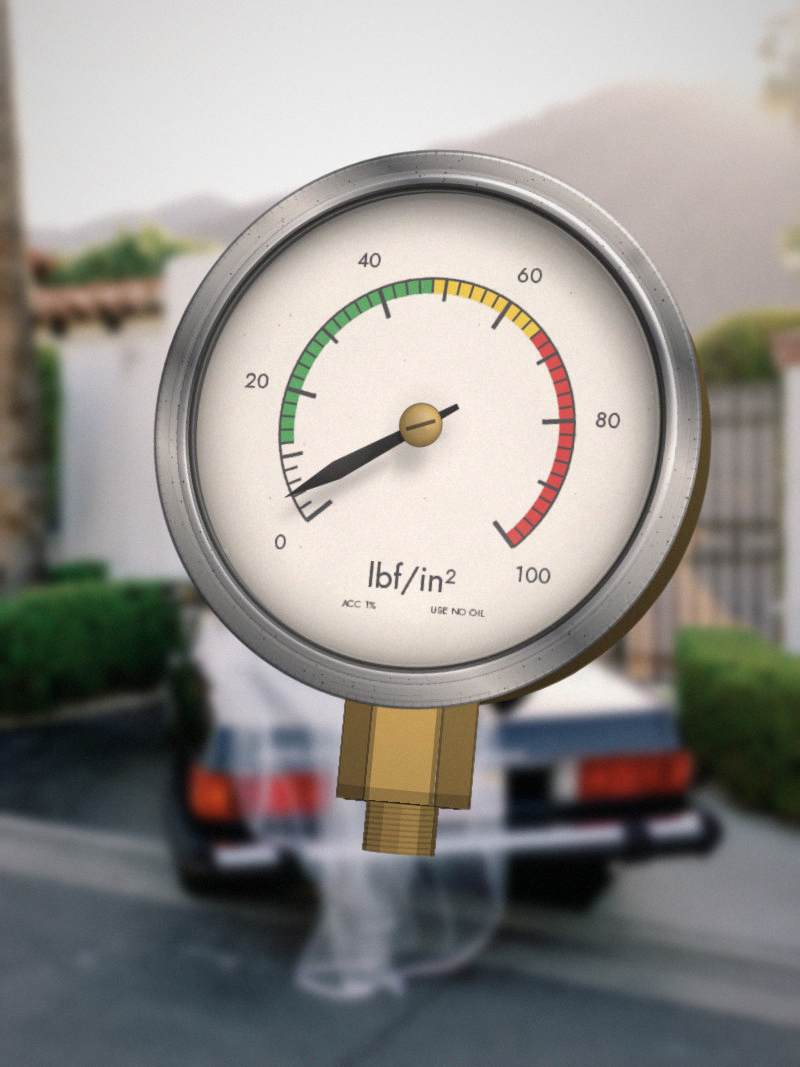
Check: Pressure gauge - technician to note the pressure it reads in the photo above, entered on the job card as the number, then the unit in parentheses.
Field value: 4 (psi)
